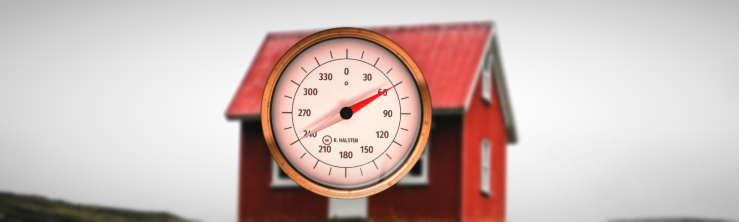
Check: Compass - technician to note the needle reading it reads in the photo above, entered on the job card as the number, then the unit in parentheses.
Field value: 60 (°)
